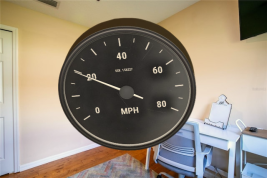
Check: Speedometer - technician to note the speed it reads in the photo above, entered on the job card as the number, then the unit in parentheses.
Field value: 20 (mph)
